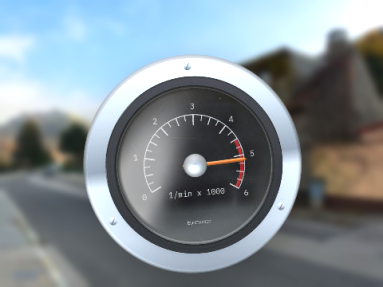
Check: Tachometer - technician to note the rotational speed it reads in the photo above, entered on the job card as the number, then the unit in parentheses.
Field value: 5125 (rpm)
